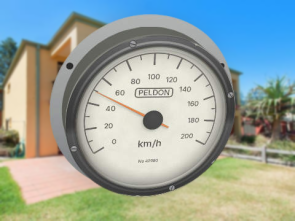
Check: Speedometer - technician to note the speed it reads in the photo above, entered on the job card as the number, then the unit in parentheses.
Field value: 50 (km/h)
